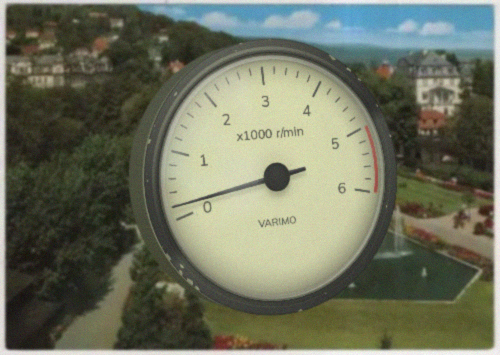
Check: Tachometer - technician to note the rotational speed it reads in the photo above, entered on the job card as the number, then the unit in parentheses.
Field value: 200 (rpm)
